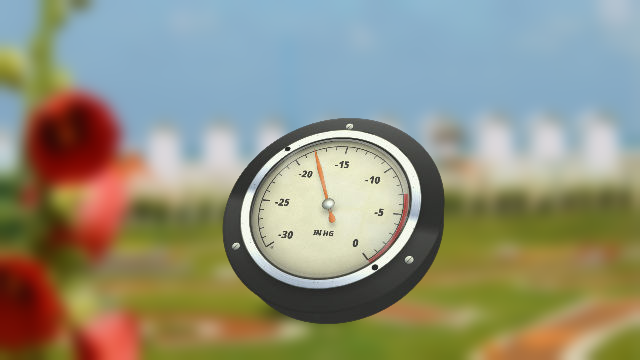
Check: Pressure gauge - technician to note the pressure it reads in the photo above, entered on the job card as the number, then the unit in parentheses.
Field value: -18 (inHg)
